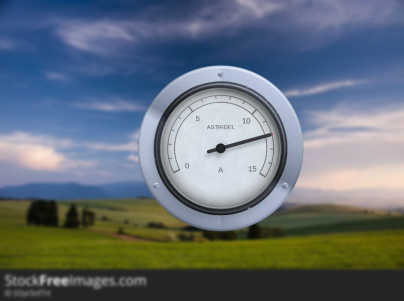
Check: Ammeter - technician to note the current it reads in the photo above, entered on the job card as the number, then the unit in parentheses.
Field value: 12 (A)
